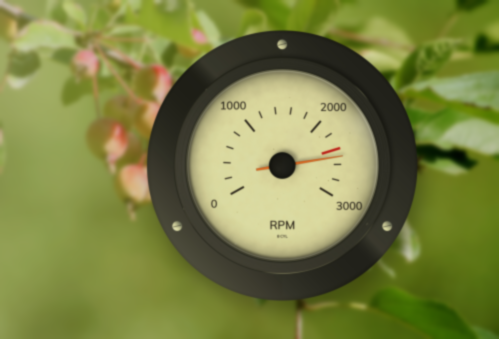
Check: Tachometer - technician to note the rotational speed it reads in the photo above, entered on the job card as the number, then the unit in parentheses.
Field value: 2500 (rpm)
